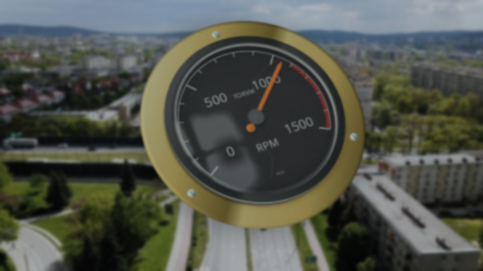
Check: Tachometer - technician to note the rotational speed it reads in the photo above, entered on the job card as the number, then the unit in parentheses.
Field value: 1050 (rpm)
